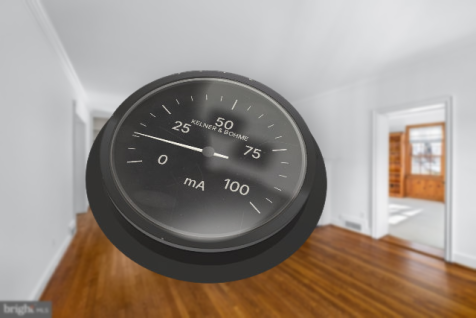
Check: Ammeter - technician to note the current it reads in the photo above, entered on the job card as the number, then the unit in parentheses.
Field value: 10 (mA)
